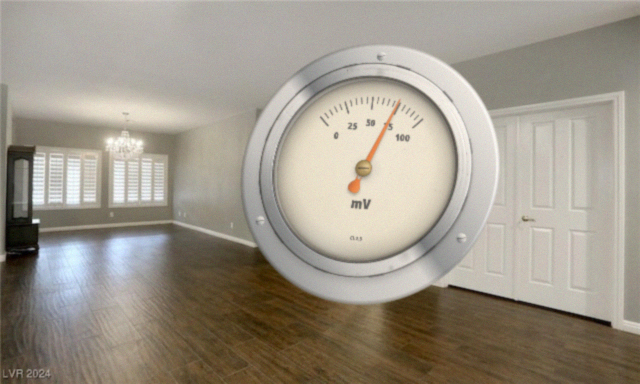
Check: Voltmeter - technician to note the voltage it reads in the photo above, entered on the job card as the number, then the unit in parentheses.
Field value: 75 (mV)
